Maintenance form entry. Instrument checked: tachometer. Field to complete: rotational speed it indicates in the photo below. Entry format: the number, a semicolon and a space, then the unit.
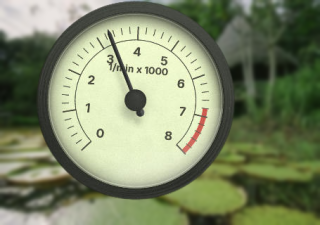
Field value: 3300; rpm
